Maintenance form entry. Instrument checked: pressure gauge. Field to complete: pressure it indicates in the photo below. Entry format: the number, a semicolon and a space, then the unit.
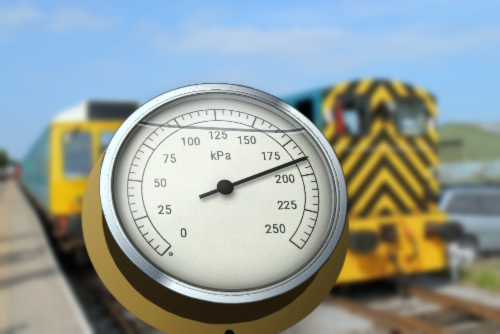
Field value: 190; kPa
